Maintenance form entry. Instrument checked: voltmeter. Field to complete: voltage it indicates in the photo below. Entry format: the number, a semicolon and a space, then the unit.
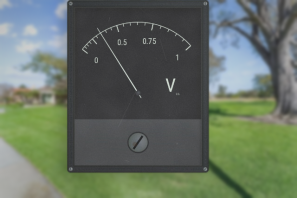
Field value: 0.35; V
